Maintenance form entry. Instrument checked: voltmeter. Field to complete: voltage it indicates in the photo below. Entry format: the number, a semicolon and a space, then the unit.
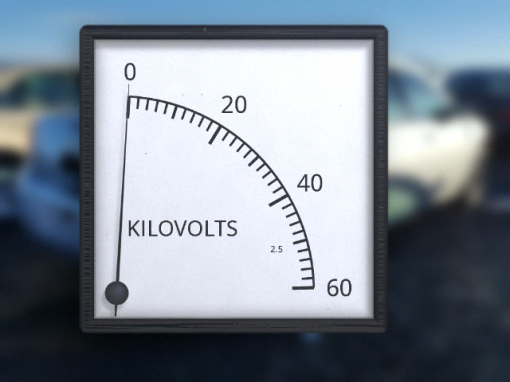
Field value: 0; kV
